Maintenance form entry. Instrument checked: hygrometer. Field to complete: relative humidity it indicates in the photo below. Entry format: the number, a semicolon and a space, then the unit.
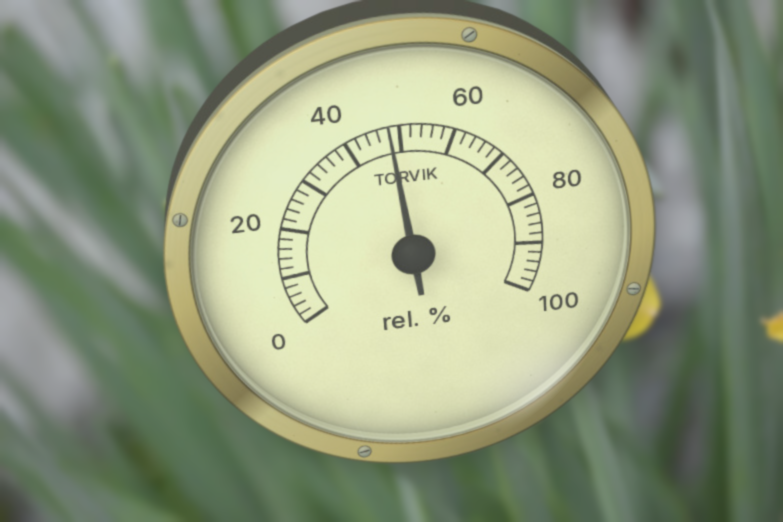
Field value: 48; %
